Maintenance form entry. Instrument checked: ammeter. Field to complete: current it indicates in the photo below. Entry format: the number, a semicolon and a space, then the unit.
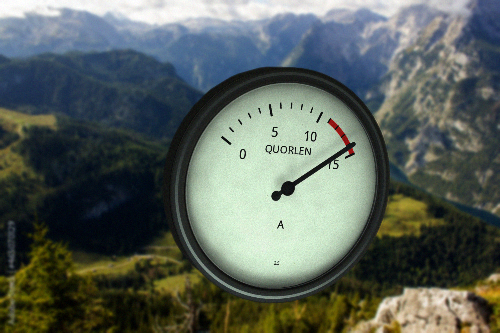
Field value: 14; A
